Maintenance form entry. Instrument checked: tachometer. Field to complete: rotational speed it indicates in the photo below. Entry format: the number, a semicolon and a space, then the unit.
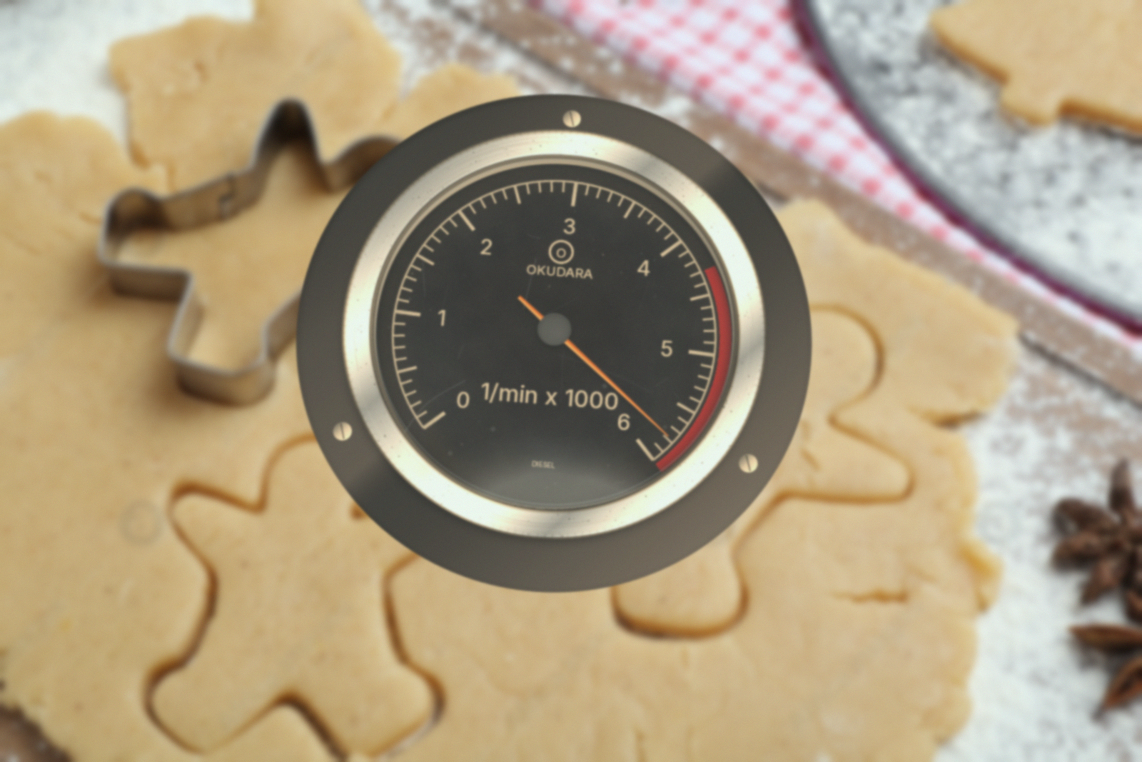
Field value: 5800; rpm
